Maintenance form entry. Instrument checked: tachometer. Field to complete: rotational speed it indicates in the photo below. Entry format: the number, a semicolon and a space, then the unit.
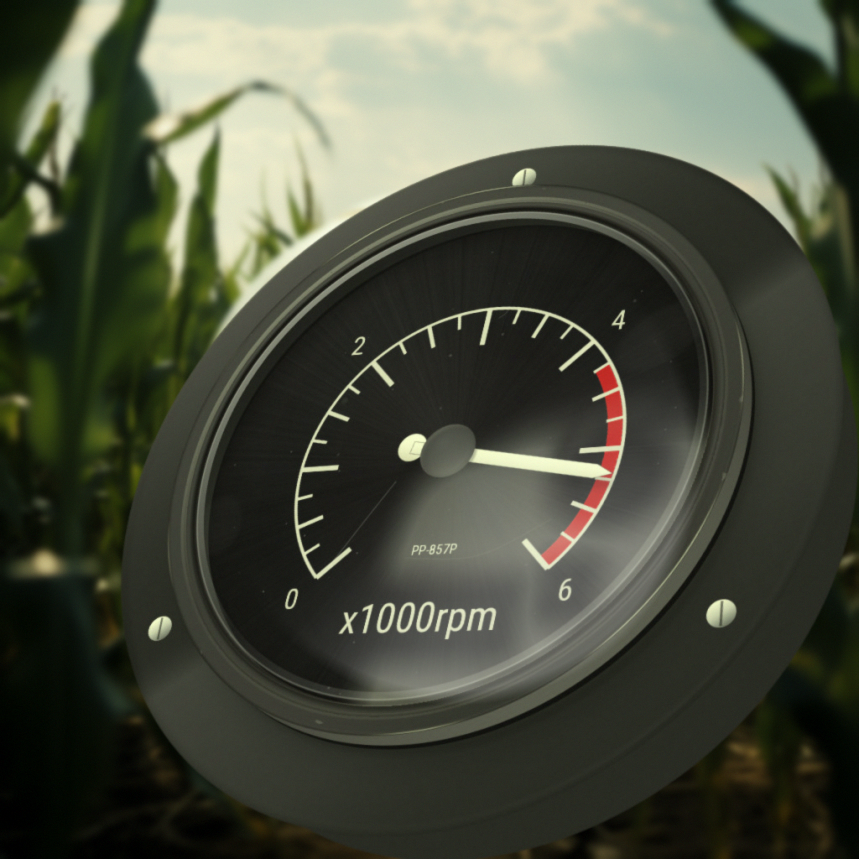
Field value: 5250; rpm
